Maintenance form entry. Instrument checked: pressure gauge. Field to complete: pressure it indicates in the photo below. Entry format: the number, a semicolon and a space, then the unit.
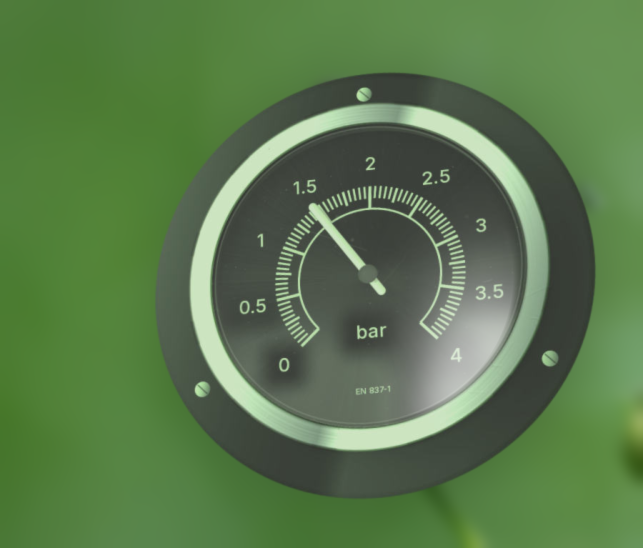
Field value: 1.45; bar
